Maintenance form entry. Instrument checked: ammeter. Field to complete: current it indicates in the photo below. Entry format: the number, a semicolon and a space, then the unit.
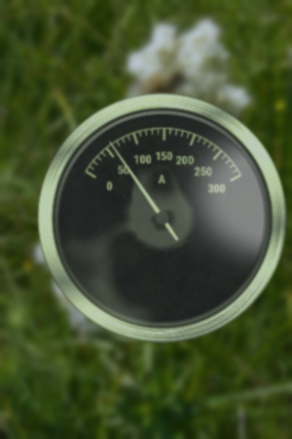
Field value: 60; A
